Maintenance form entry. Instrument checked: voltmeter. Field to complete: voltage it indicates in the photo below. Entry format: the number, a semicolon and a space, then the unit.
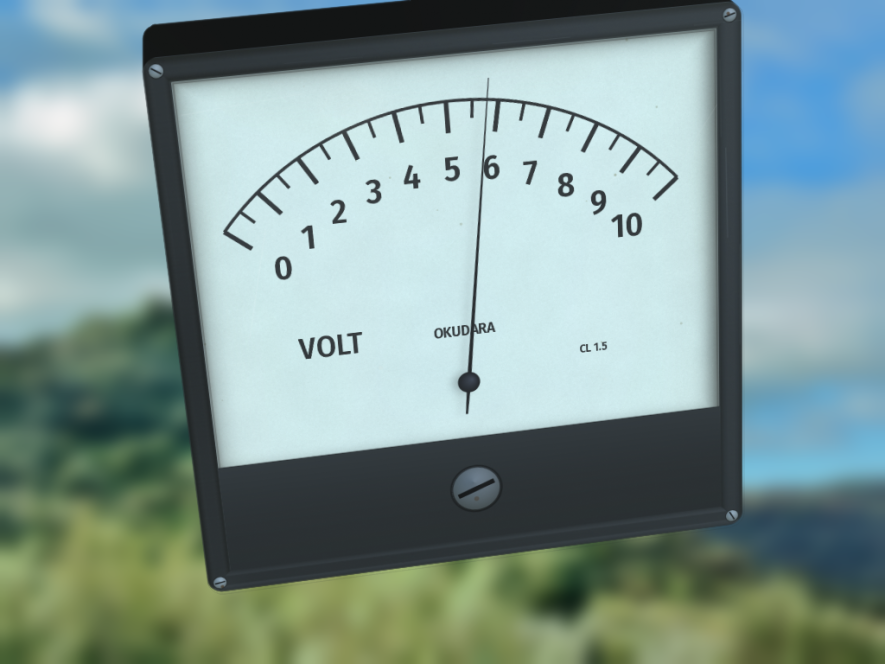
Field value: 5.75; V
